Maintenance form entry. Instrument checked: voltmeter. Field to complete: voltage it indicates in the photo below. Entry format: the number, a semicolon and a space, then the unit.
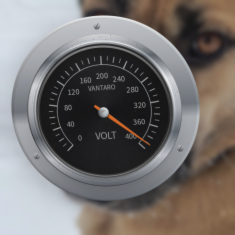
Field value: 390; V
